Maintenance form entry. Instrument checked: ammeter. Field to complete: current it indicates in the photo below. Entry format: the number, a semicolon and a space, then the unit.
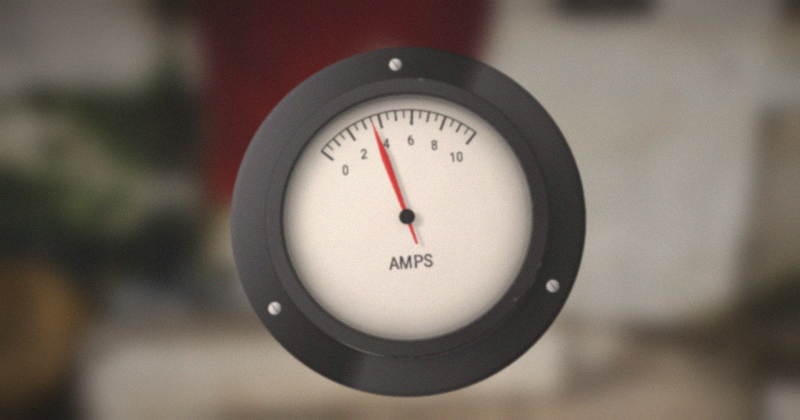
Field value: 3.5; A
